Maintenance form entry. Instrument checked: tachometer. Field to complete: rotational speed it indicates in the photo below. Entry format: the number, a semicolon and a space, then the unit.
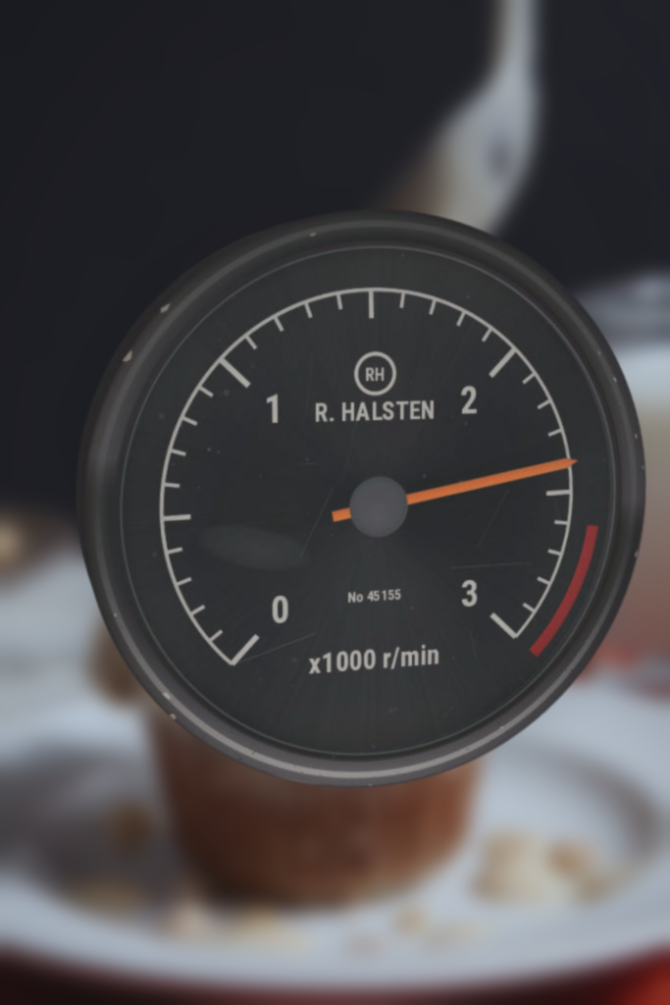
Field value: 2400; rpm
